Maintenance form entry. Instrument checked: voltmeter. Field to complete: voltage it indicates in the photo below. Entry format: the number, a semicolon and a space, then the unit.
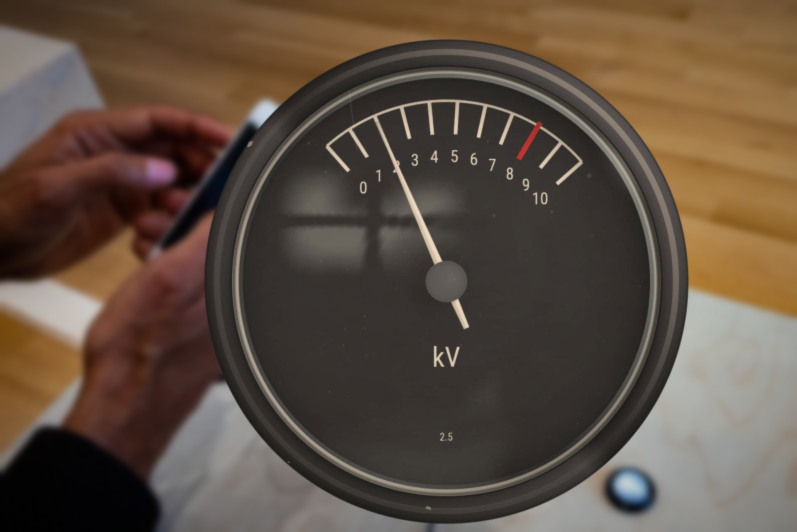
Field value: 2; kV
